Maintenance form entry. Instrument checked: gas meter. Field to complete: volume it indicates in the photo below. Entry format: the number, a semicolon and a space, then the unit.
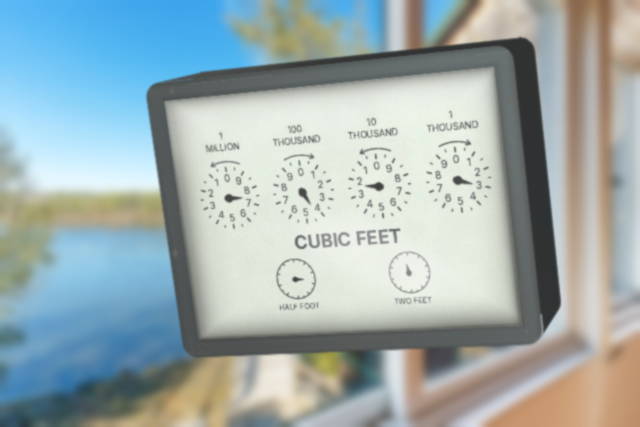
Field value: 742300; ft³
